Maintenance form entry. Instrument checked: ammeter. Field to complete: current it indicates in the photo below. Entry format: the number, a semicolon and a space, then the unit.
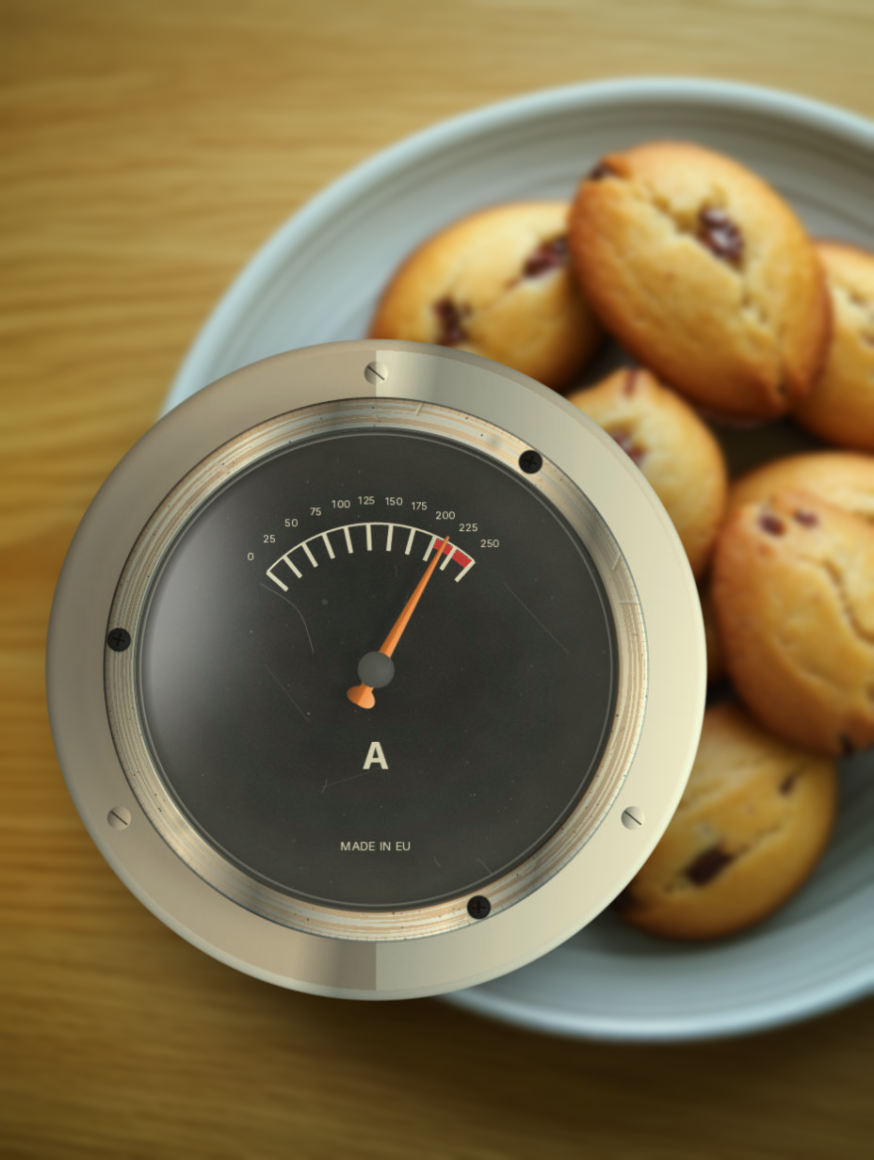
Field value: 212.5; A
